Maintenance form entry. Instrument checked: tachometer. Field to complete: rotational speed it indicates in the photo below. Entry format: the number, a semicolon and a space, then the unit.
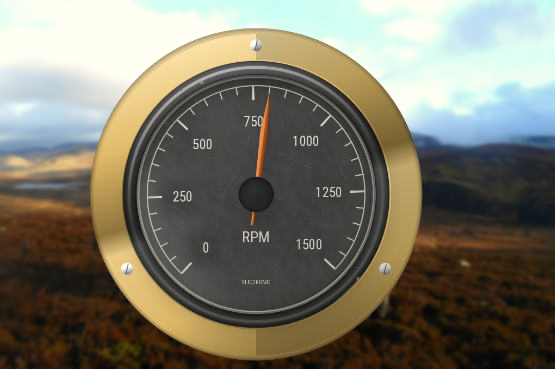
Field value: 800; rpm
